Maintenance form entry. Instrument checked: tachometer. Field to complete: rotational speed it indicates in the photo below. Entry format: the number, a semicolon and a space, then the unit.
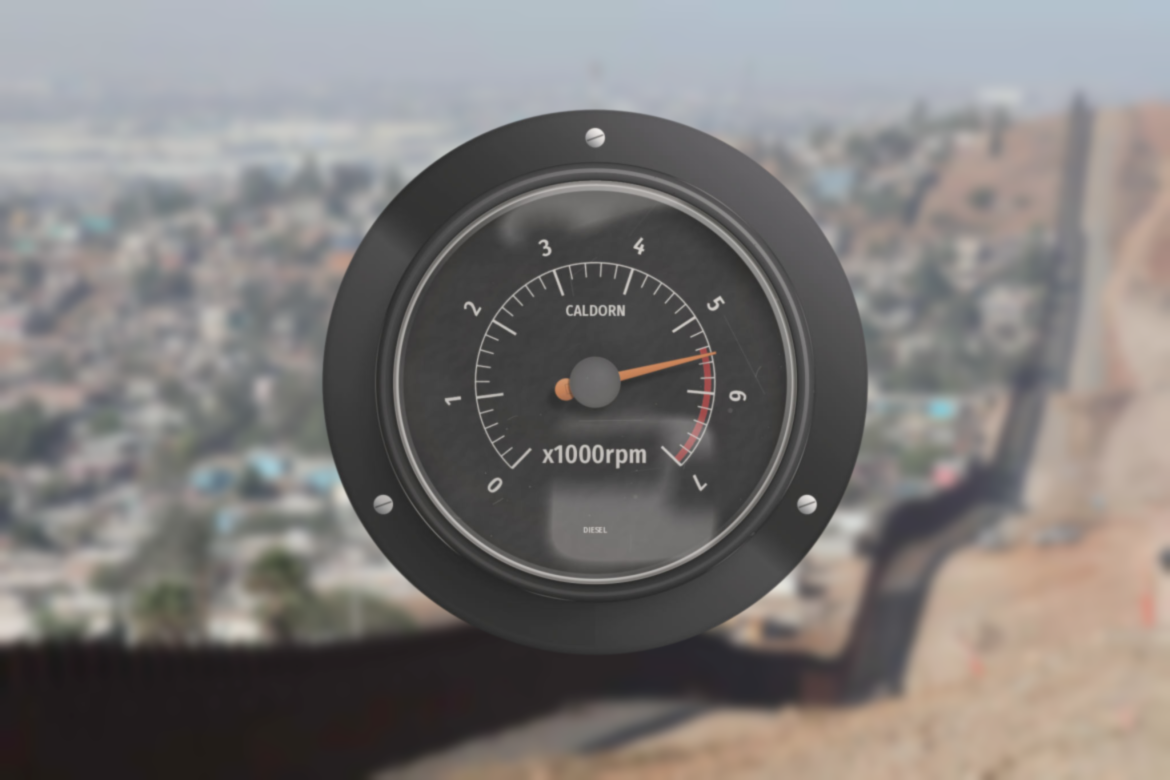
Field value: 5500; rpm
